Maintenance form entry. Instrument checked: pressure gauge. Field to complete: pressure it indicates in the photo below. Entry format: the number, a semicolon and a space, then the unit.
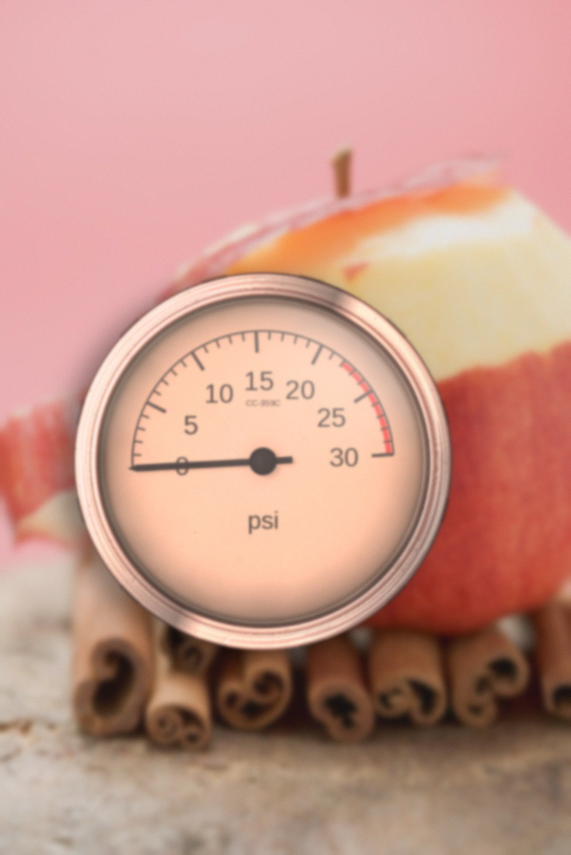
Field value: 0; psi
